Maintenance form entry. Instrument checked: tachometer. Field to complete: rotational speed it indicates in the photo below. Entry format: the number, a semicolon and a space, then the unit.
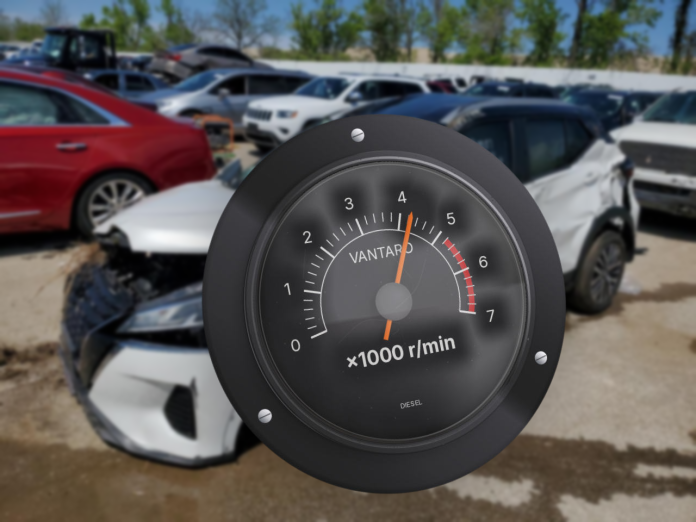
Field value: 4200; rpm
